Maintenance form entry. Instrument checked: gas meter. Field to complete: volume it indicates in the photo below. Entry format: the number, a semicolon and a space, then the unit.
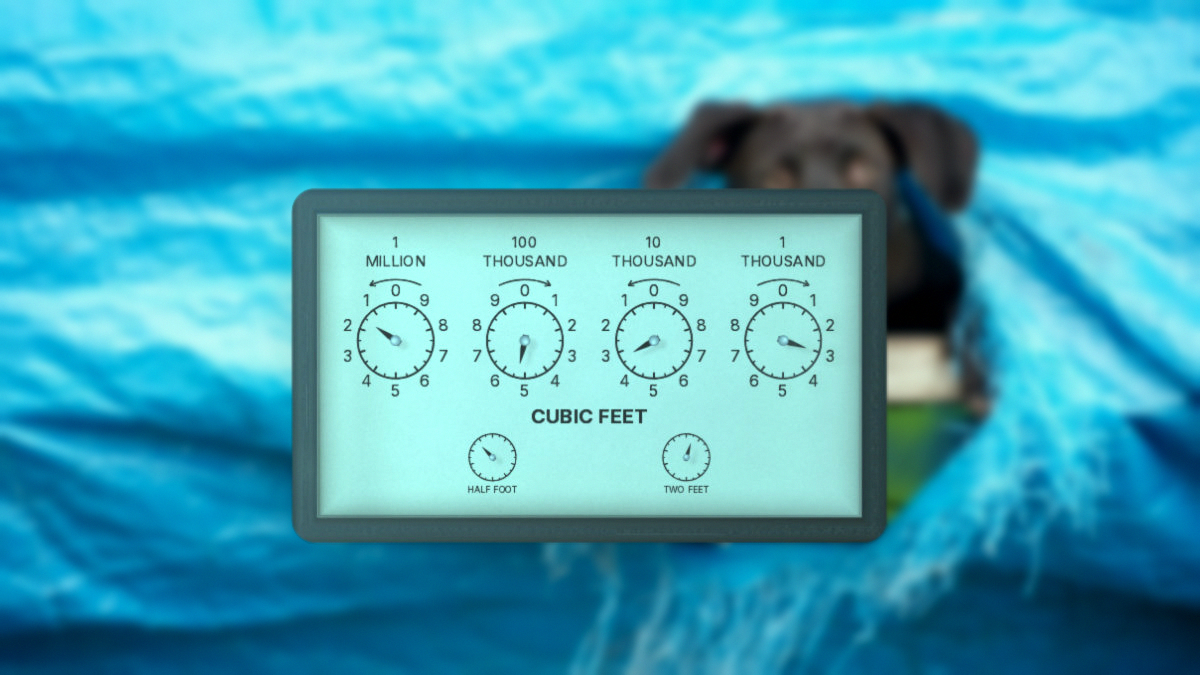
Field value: 153300; ft³
